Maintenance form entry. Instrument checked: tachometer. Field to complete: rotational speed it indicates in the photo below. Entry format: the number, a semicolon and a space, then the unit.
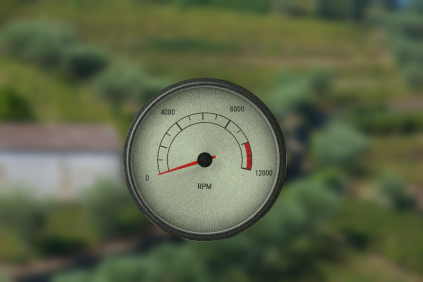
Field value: 0; rpm
